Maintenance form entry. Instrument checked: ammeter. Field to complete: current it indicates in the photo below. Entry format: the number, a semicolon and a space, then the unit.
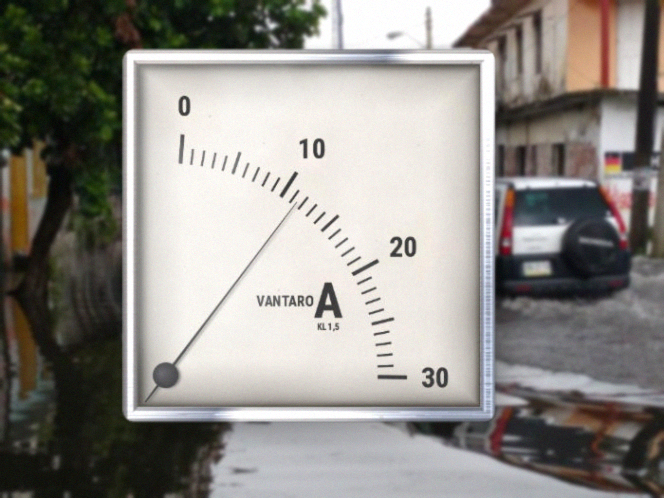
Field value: 11.5; A
